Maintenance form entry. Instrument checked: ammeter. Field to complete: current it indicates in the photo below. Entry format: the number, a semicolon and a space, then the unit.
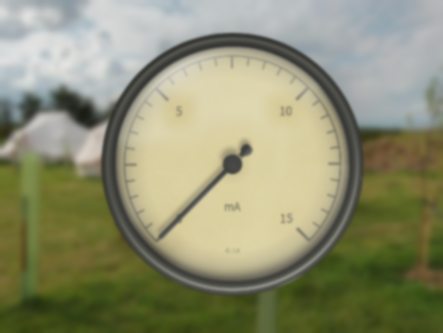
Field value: 0; mA
